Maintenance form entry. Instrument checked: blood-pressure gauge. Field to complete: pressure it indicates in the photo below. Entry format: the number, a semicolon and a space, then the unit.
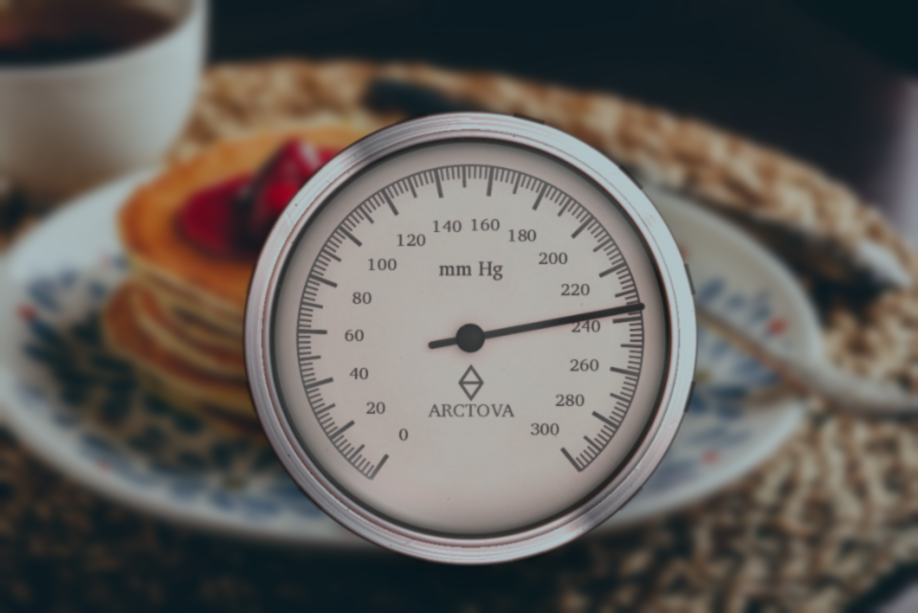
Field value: 236; mmHg
